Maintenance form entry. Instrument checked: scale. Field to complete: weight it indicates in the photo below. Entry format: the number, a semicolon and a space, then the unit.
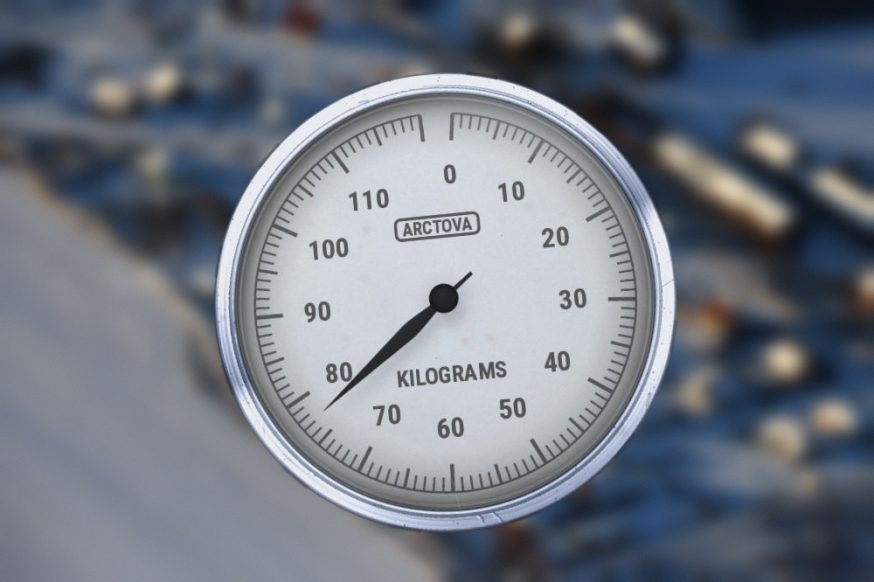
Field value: 77; kg
